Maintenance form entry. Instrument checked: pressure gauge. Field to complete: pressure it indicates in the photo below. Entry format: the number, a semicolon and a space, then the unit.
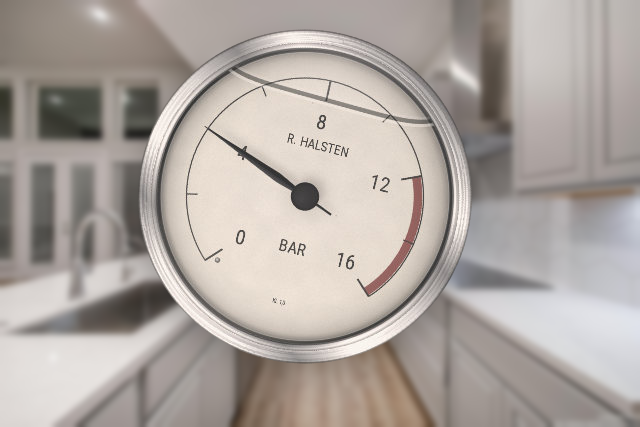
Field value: 4; bar
